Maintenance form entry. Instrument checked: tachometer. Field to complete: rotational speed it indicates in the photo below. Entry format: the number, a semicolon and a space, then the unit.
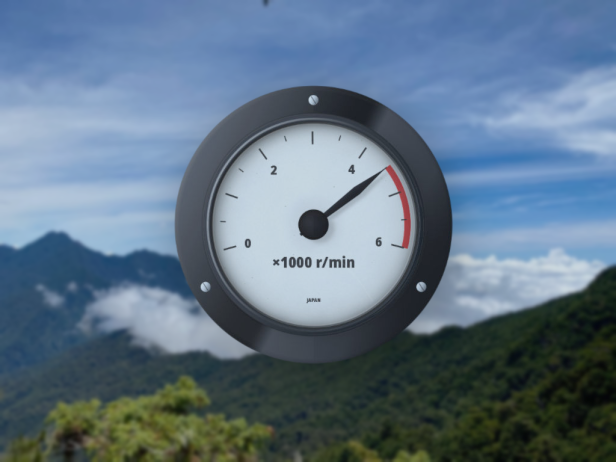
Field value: 4500; rpm
